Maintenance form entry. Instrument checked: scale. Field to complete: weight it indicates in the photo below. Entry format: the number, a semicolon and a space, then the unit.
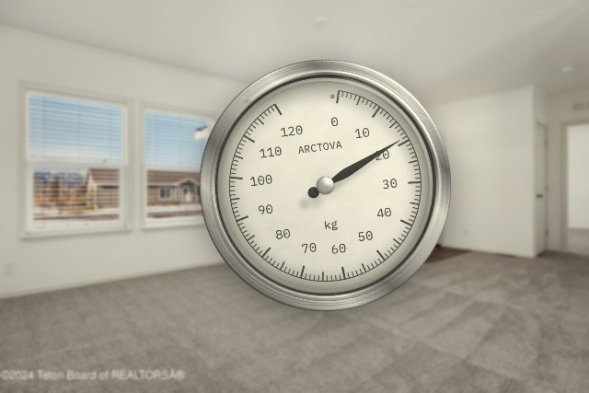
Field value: 19; kg
